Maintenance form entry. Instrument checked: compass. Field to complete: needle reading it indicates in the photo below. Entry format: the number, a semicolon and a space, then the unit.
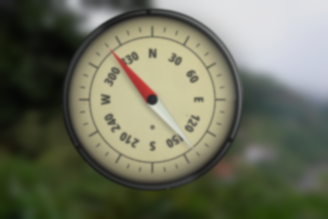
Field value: 320; °
